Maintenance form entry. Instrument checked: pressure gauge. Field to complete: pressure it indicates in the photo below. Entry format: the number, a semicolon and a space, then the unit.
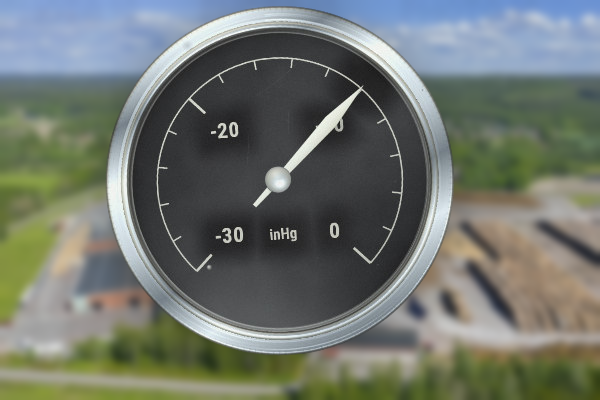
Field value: -10; inHg
